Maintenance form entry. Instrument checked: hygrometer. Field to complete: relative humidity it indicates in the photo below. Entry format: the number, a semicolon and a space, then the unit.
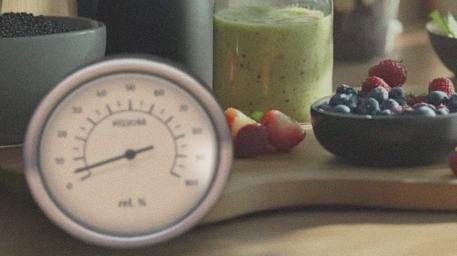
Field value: 5; %
